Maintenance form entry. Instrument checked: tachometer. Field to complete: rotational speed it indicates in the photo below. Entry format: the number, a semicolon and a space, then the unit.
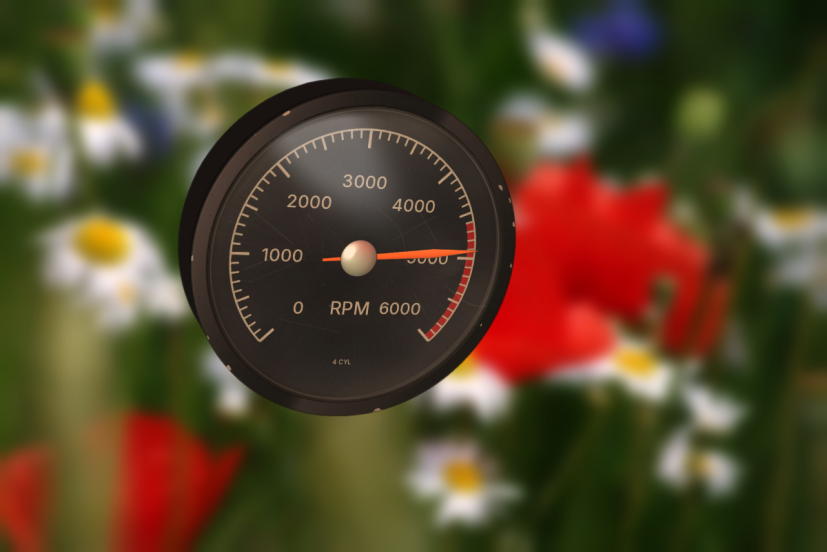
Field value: 4900; rpm
